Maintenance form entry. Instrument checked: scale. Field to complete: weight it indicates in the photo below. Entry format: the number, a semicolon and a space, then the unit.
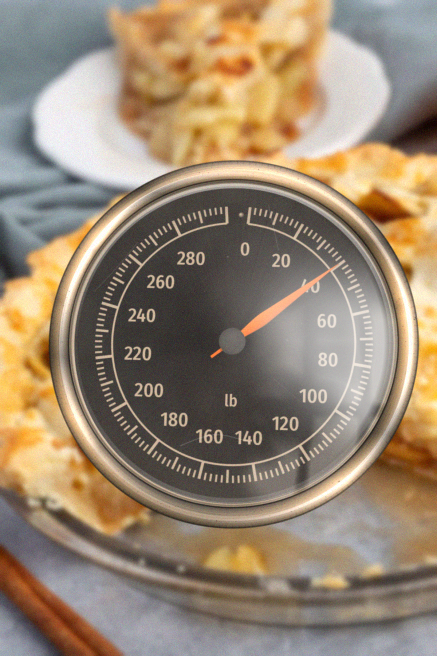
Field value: 40; lb
